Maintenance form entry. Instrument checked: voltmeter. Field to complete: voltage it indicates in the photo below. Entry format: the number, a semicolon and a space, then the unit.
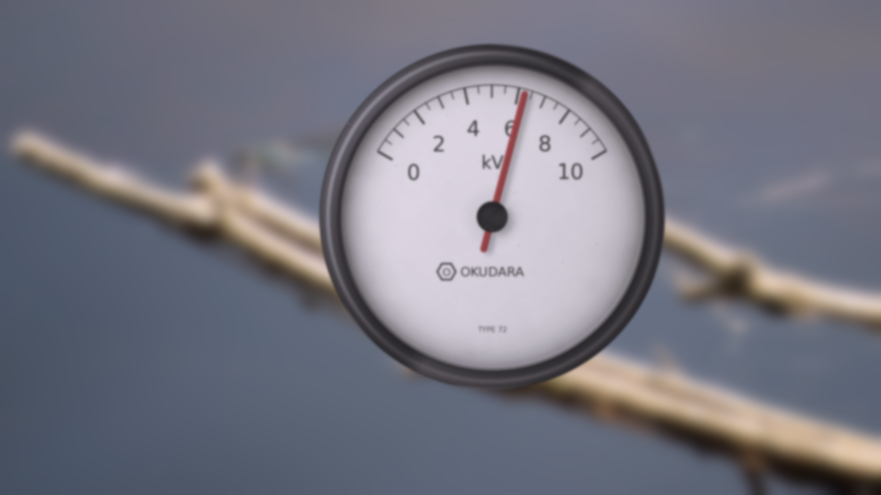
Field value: 6.25; kV
